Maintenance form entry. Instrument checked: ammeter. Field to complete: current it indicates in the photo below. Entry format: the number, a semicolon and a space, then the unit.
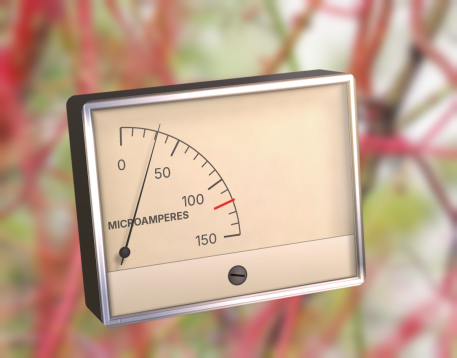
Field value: 30; µA
